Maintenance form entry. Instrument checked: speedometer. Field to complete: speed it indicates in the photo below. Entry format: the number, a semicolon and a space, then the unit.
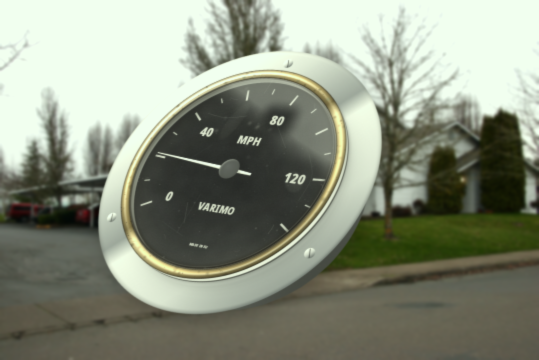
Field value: 20; mph
